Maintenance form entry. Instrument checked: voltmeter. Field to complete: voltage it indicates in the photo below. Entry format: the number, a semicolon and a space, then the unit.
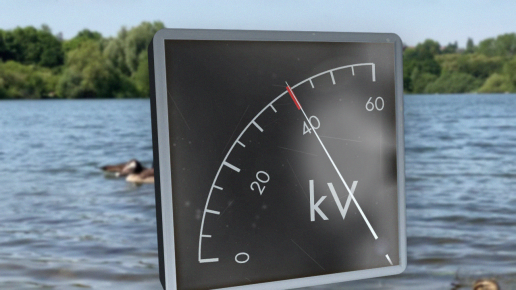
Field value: 40; kV
